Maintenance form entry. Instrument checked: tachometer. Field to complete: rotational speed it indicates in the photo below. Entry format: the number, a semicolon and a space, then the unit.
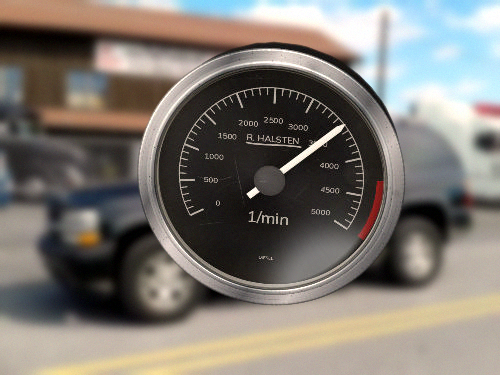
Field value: 3500; rpm
